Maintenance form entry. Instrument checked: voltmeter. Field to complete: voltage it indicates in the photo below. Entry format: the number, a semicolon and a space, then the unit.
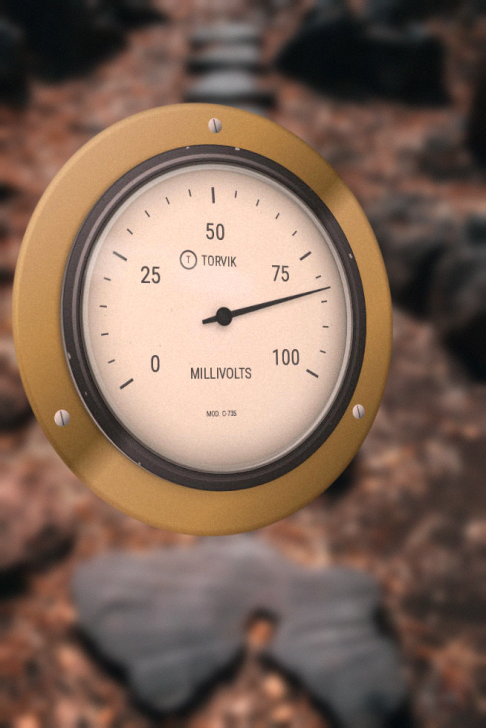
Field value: 82.5; mV
